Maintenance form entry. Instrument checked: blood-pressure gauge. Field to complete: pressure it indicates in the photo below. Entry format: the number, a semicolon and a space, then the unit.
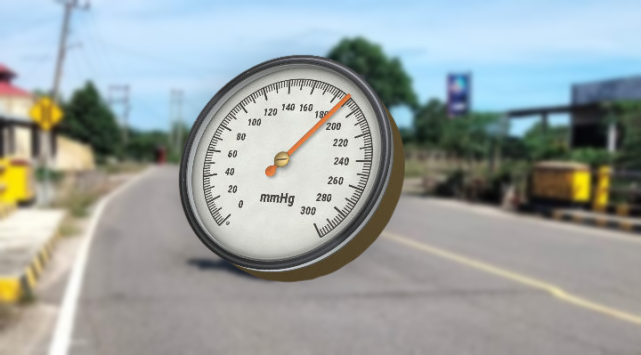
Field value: 190; mmHg
